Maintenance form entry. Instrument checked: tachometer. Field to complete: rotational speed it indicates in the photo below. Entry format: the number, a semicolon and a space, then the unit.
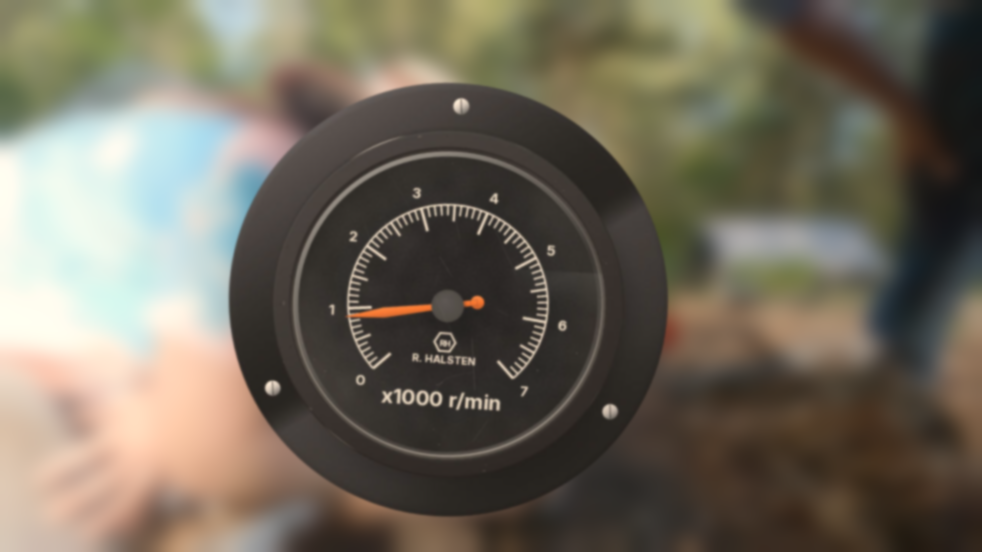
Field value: 900; rpm
